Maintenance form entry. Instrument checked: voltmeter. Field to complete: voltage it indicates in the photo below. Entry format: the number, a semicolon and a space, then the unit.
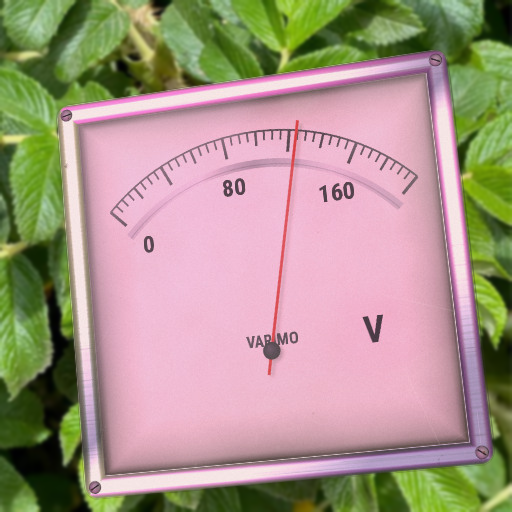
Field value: 125; V
